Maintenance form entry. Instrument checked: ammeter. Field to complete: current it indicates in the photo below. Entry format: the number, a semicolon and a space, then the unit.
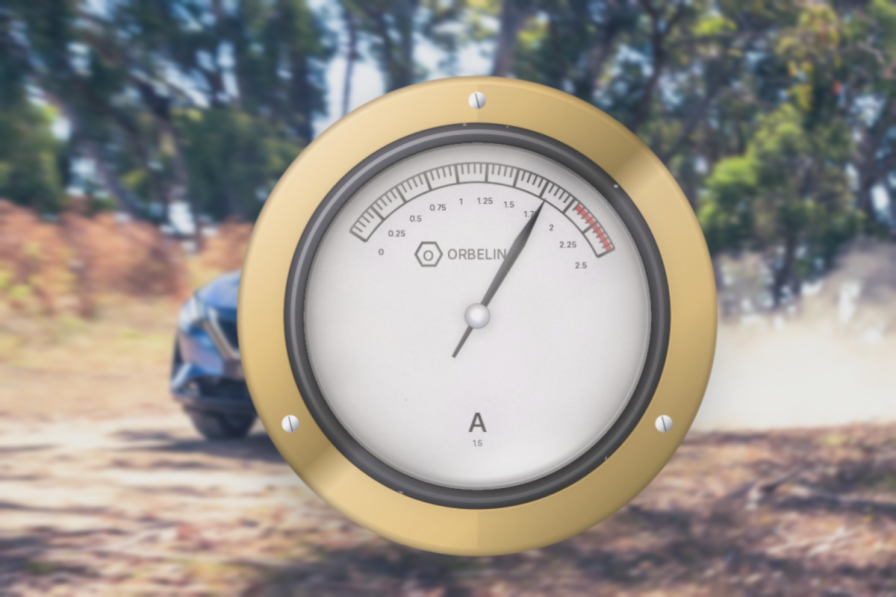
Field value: 1.8; A
